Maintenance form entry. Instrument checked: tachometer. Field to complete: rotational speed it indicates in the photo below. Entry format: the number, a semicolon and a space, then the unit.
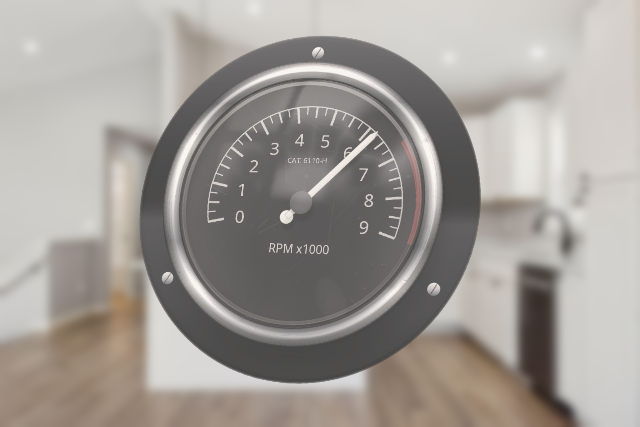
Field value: 6250; rpm
